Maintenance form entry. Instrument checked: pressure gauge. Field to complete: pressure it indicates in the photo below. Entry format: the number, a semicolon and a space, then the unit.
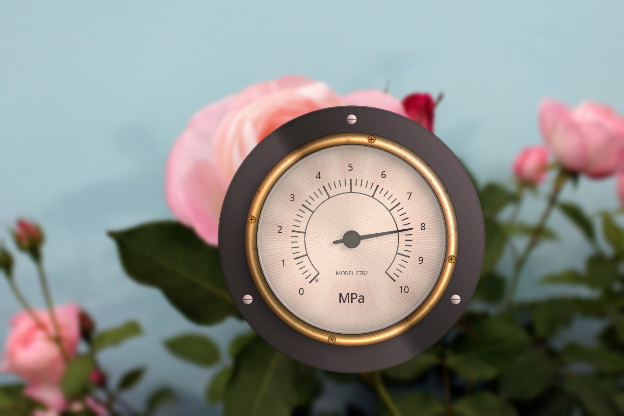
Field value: 8; MPa
